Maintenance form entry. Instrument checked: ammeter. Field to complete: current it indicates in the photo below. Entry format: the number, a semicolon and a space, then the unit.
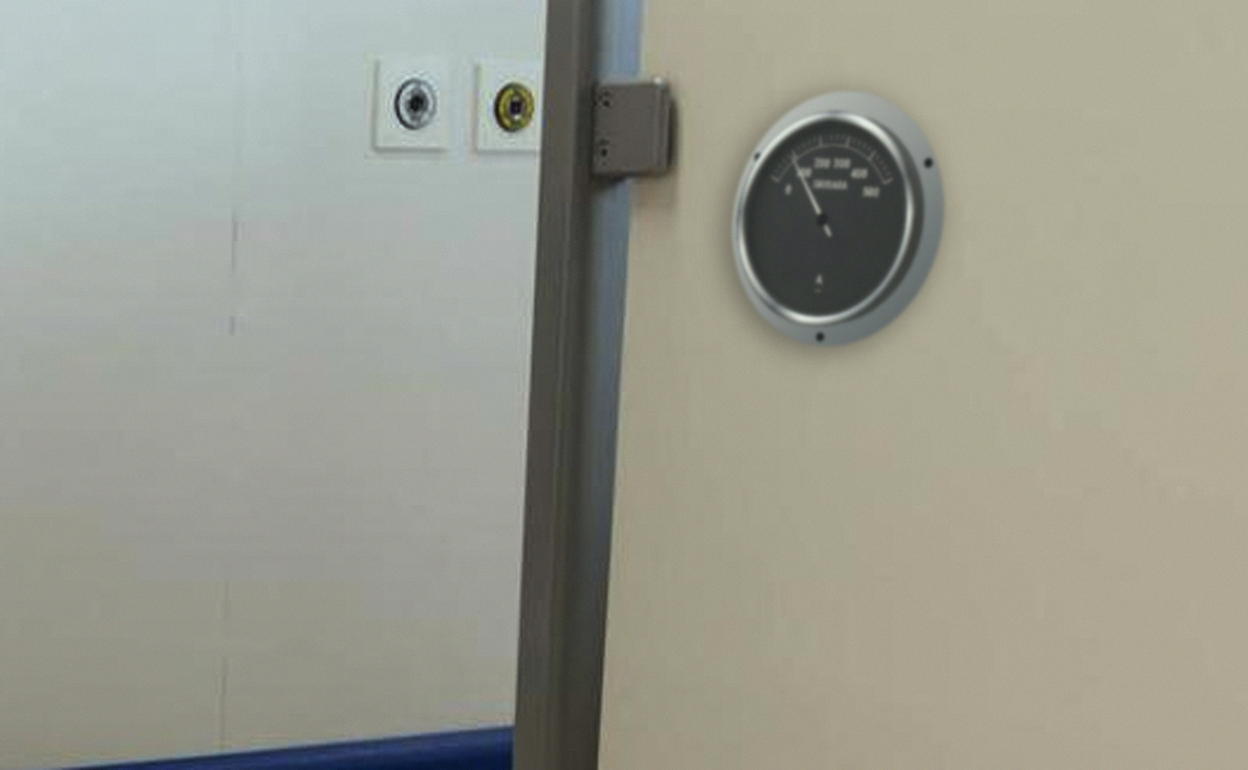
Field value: 100; A
